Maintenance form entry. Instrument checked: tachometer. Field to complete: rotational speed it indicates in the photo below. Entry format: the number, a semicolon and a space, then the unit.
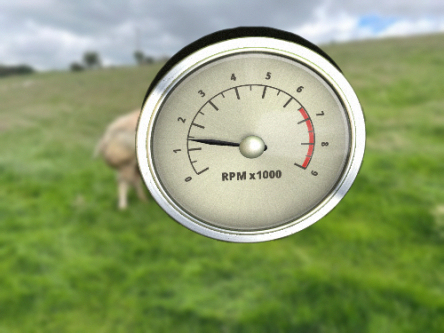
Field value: 1500; rpm
